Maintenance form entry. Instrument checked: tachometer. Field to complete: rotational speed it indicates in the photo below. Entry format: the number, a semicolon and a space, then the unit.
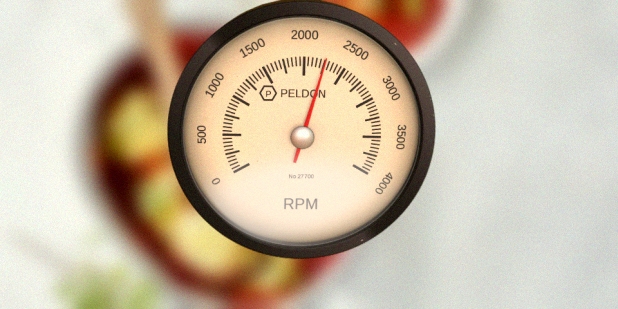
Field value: 2250; rpm
